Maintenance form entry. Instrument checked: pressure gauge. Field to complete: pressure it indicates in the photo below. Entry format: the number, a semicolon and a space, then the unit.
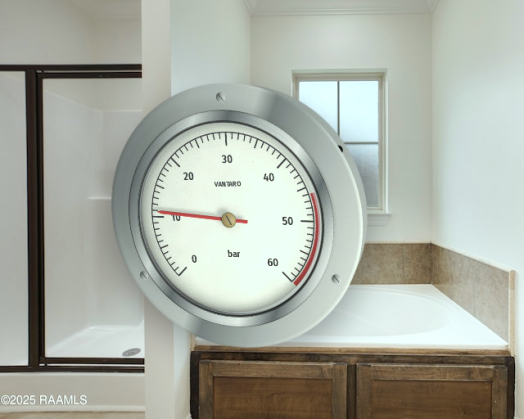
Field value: 11; bar
